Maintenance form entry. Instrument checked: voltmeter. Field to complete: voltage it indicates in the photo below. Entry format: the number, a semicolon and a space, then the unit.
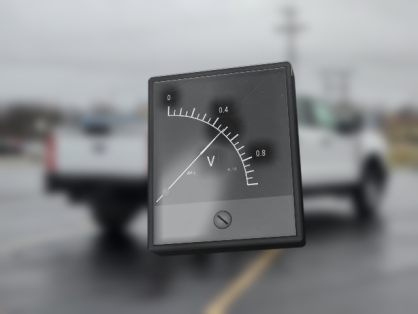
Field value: 0.5; V
